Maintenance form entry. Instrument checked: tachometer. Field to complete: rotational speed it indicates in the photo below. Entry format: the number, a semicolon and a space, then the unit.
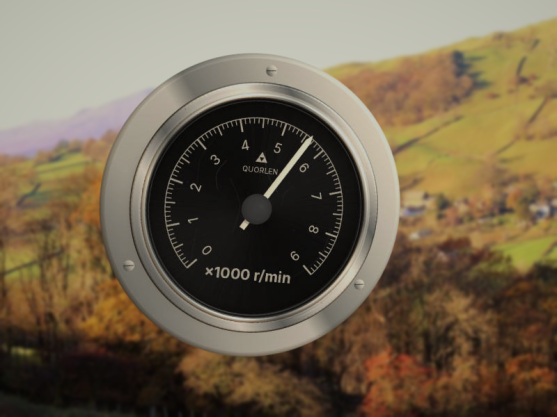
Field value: 5600; rpm
